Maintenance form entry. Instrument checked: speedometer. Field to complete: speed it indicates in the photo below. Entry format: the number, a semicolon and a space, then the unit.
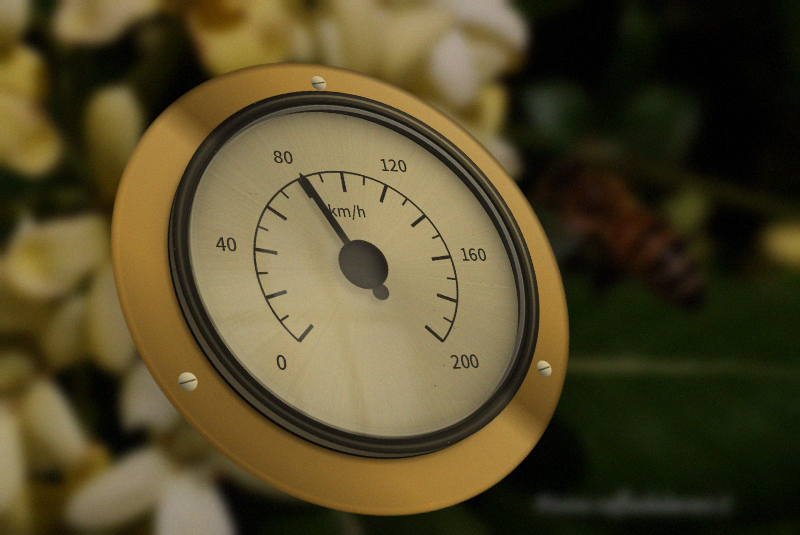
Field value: 80; km/h
